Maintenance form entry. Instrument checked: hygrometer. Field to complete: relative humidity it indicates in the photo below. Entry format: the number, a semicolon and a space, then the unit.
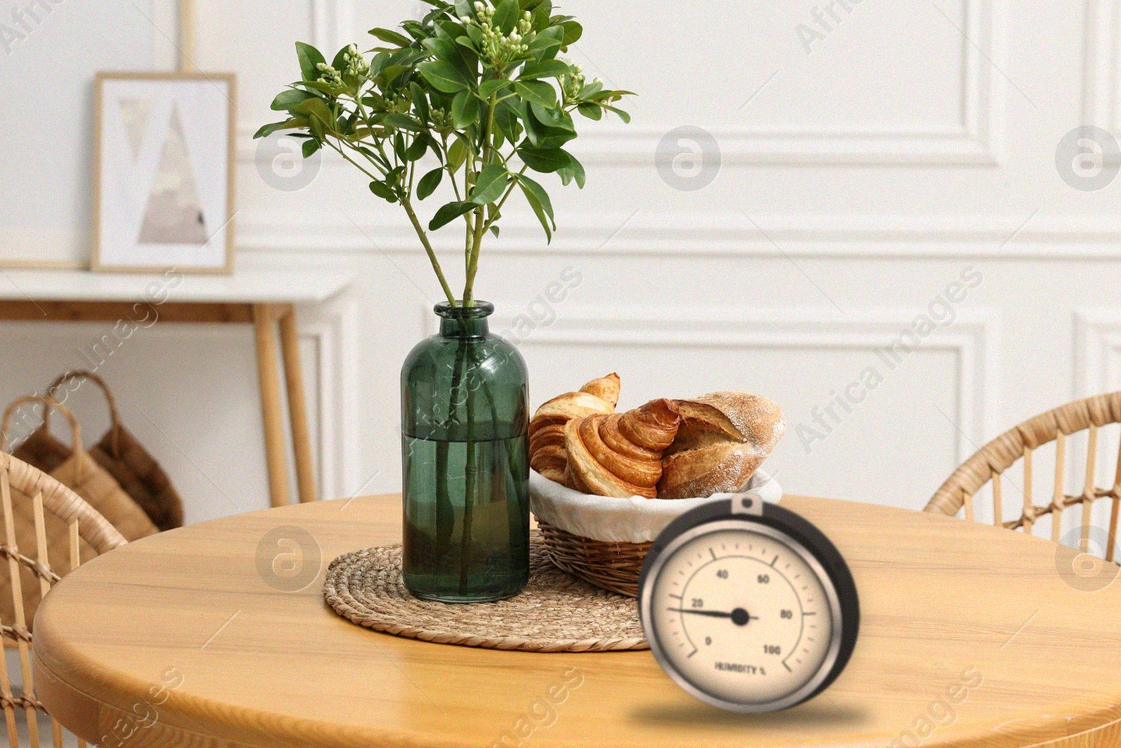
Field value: 16; %
